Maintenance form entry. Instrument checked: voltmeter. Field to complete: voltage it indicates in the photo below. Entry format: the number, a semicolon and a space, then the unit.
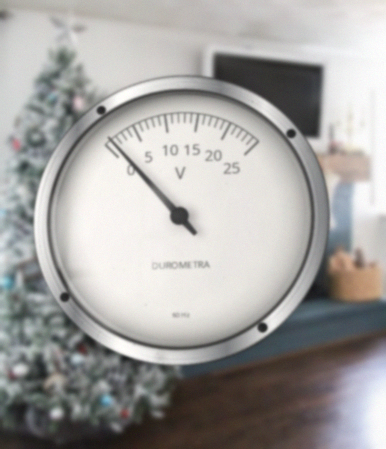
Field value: 1; V
